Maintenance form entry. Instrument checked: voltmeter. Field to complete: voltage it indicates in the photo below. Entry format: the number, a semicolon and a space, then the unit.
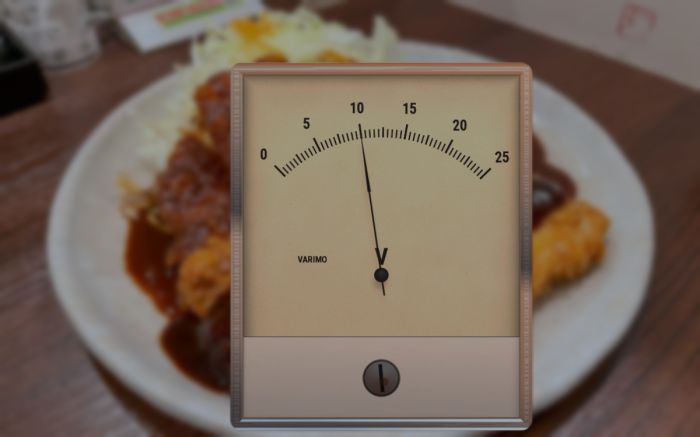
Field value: 10; V
